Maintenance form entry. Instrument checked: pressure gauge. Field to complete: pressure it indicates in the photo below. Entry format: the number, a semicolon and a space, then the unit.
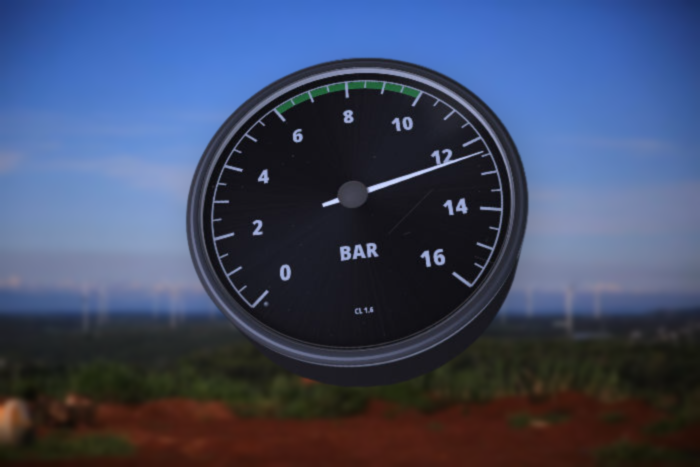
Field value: 12.5; bar
